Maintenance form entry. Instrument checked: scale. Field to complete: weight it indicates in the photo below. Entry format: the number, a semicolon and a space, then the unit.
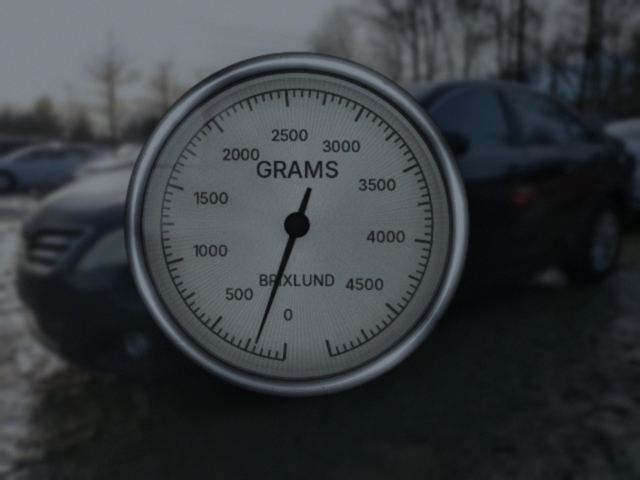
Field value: 200; g
